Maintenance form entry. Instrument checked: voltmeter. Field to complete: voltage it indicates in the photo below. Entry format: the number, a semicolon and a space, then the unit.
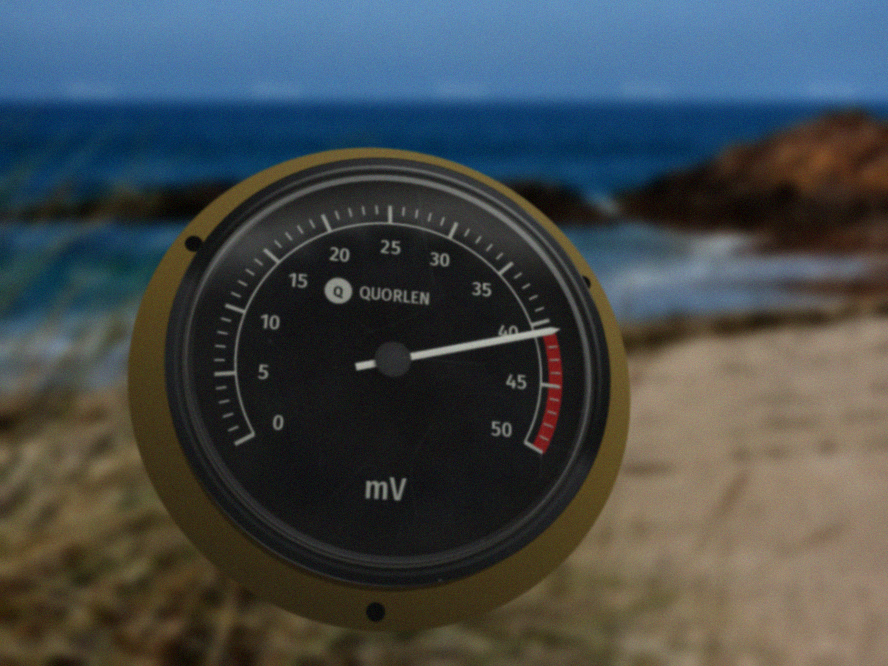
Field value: 41; mV
